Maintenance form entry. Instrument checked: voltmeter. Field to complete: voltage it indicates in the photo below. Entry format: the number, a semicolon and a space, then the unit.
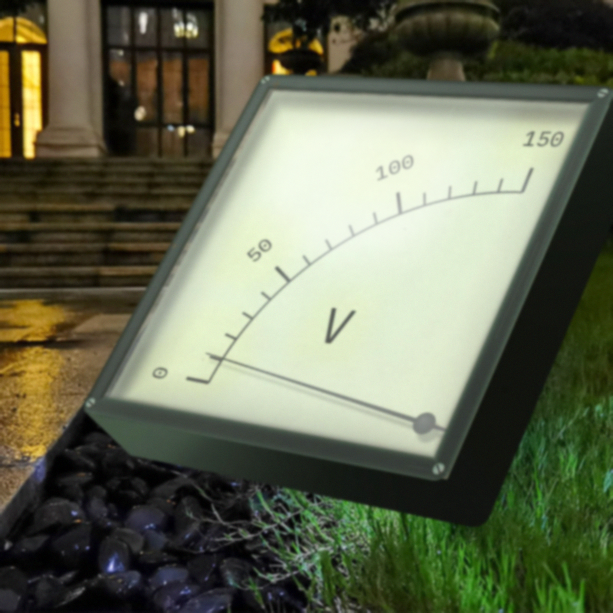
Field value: 10; V
